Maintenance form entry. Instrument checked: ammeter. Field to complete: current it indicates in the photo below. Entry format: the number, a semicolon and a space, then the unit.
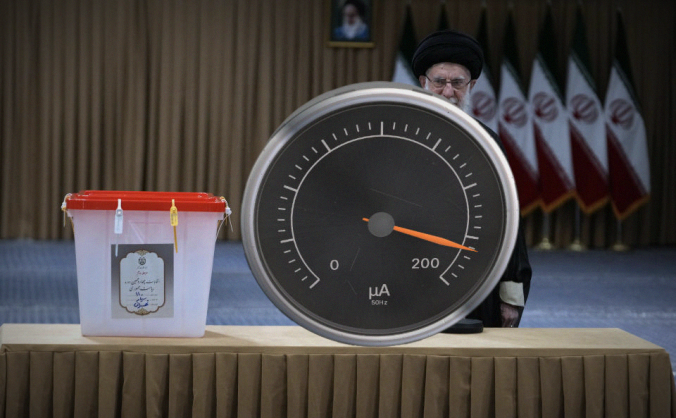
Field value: 180; µA
